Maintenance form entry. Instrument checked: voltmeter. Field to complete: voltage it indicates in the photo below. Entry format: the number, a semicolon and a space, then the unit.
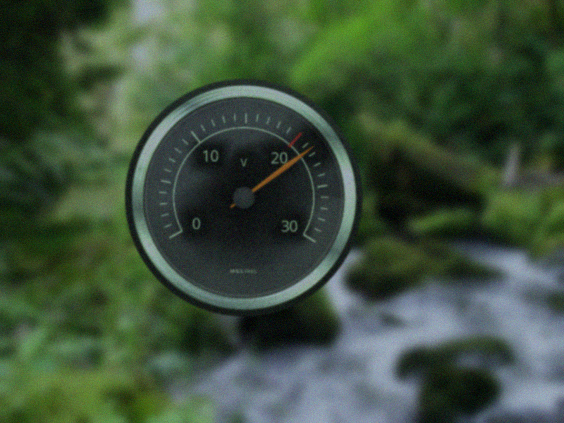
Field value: 21.5; V
